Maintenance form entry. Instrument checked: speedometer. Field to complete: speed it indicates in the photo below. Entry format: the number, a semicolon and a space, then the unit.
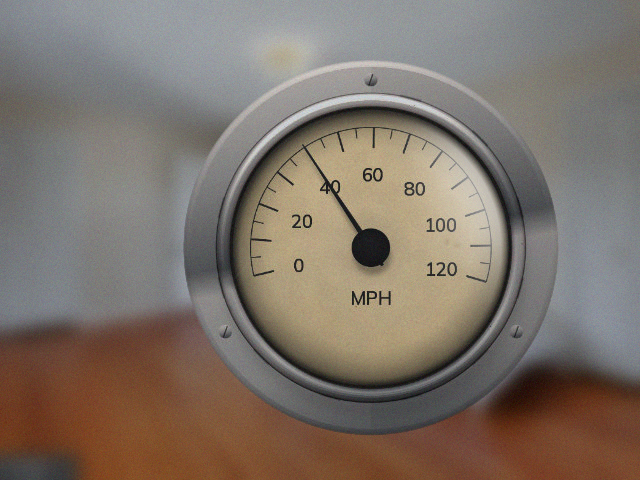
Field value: 40; mph
